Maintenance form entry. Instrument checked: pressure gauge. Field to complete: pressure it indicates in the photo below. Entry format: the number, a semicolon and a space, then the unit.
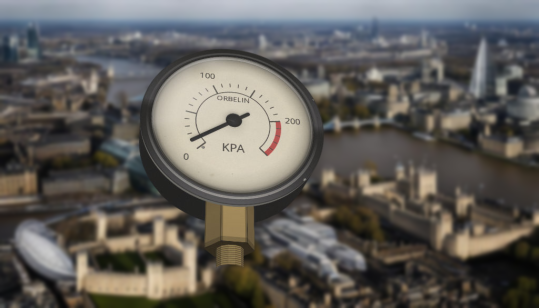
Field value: 10; kPa
